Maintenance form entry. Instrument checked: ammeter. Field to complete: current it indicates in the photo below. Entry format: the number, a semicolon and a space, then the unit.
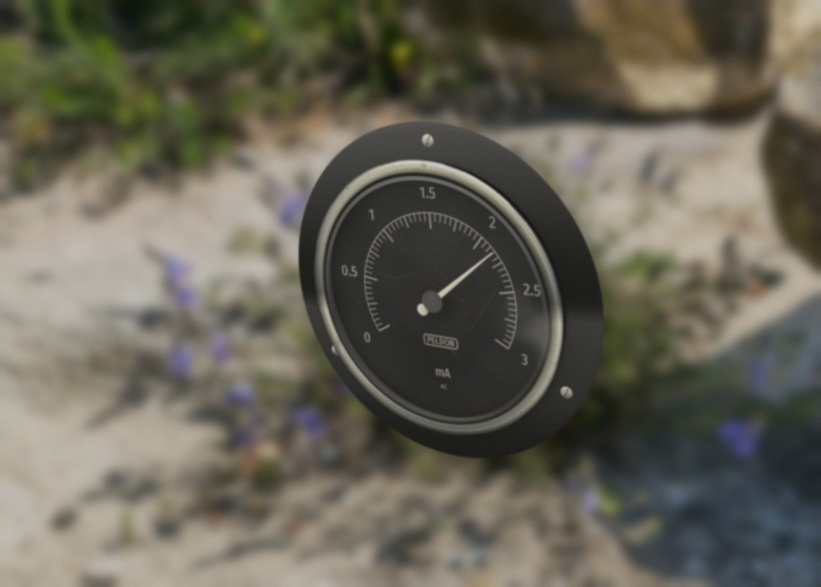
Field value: 2.15; mA
